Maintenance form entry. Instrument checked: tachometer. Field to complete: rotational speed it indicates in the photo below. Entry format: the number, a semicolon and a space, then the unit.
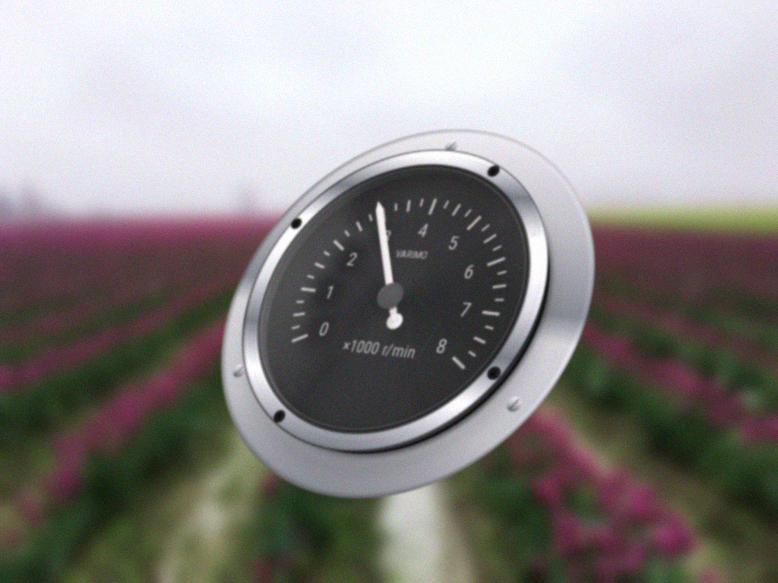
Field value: 3000; rpm
